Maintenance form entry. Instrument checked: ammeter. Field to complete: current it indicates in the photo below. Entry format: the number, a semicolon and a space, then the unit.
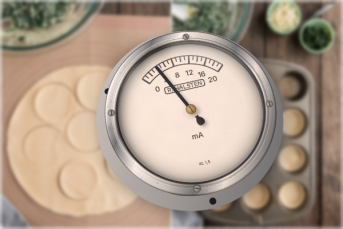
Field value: 4; mA
